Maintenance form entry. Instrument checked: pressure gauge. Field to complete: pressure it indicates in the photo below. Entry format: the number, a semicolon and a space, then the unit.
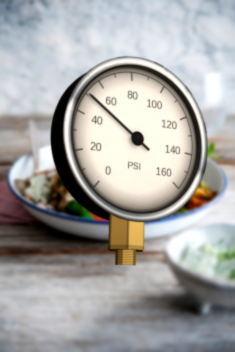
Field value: 50; psi
